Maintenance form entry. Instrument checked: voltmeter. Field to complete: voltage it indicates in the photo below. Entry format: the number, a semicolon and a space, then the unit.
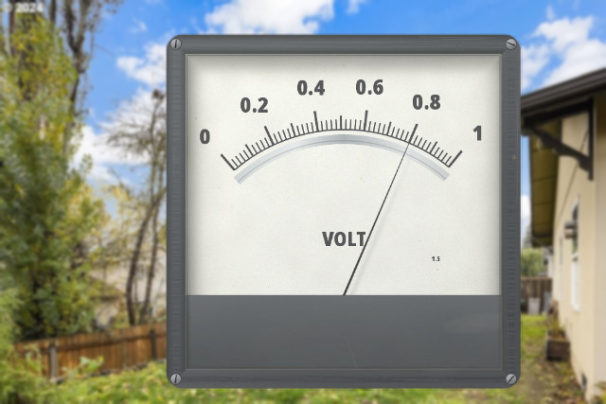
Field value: 0.8; V
